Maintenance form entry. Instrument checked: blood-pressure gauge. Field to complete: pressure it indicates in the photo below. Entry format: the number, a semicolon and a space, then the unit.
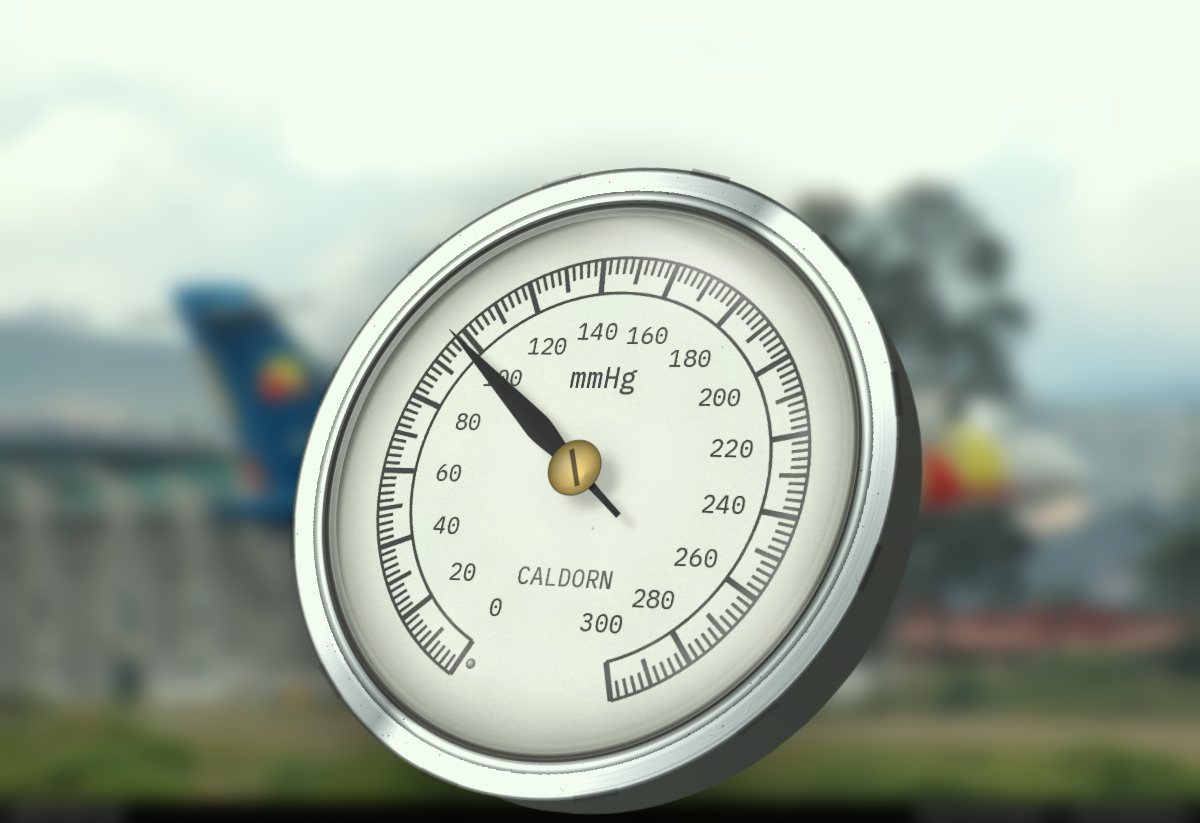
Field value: 98; mmHg
